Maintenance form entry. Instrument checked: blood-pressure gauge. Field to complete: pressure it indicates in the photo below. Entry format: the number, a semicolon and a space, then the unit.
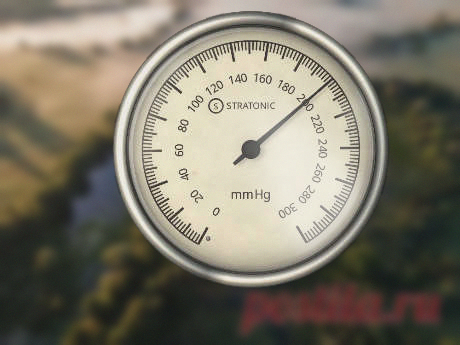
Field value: 200; mmHg
